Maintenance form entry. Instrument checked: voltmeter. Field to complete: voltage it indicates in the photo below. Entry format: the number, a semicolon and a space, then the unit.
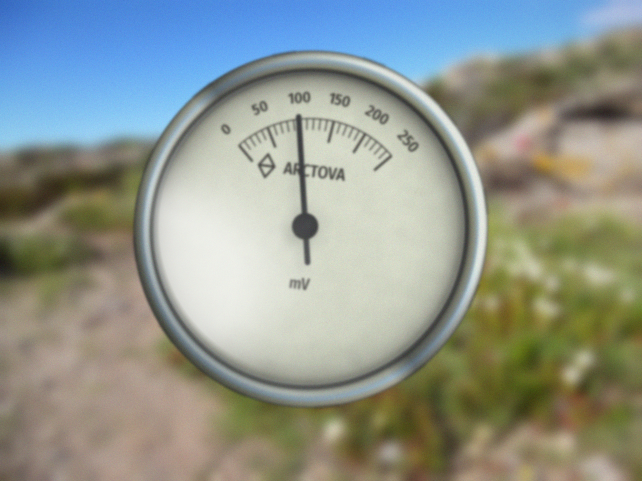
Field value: 100; mV
